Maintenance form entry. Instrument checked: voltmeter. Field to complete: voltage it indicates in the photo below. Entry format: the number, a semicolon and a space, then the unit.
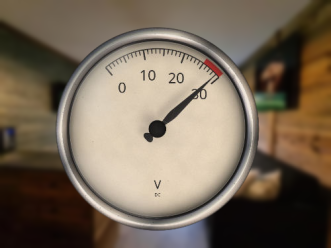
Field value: 29; V
